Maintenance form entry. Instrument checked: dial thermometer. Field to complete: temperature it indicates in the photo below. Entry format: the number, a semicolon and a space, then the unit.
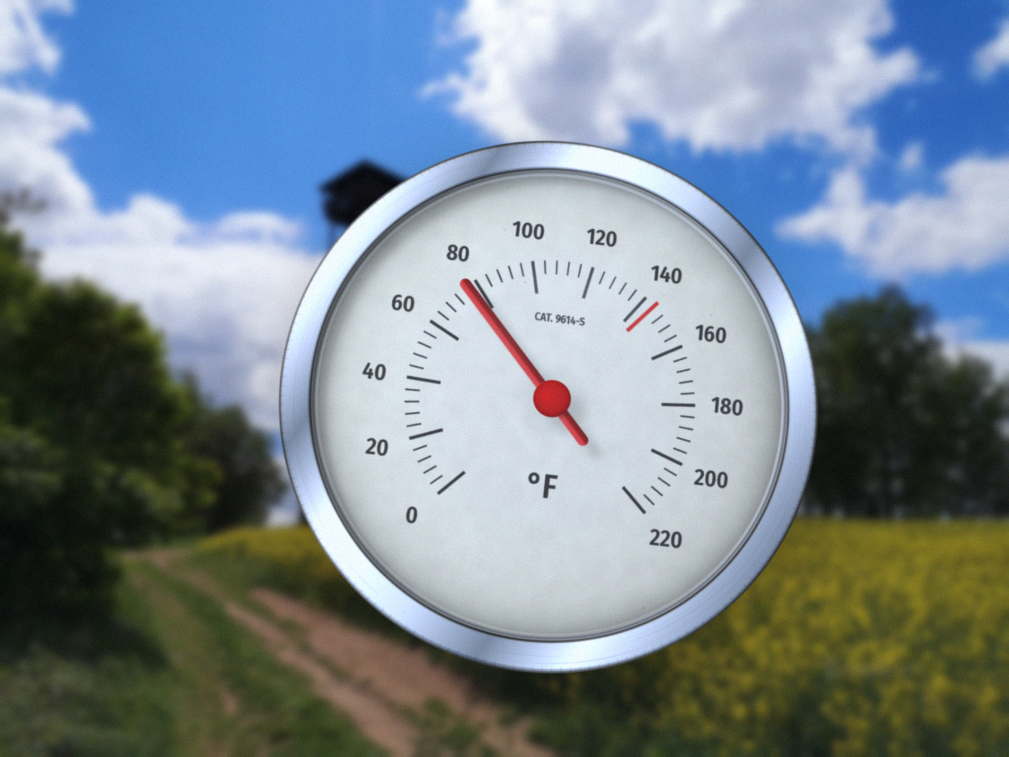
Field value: 76; °F
